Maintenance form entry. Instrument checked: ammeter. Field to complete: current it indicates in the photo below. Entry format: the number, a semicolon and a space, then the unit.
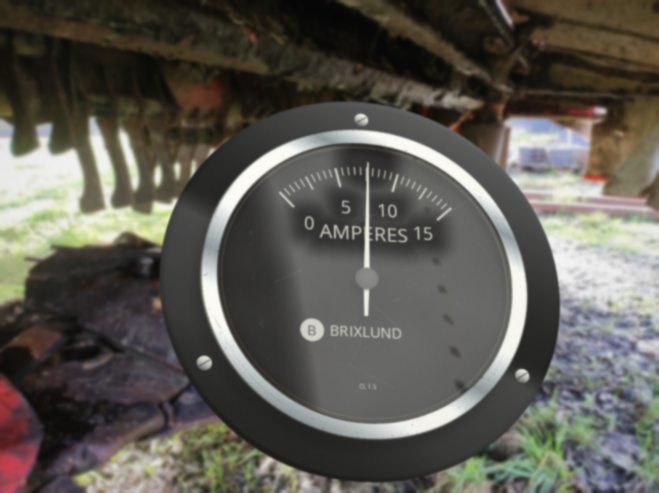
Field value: 7.5; A
